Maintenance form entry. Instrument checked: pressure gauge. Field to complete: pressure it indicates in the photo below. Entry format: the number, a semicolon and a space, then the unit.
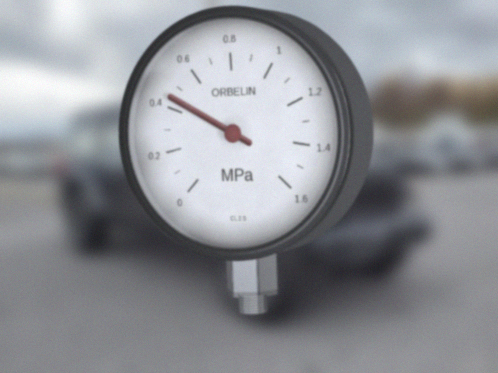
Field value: 0.45; MPa
